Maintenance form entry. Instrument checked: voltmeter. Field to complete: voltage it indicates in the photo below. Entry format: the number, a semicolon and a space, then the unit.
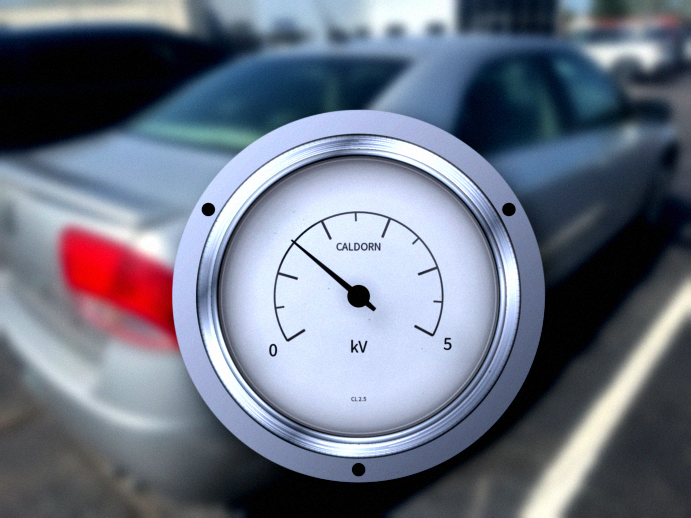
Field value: 1.5; kV
